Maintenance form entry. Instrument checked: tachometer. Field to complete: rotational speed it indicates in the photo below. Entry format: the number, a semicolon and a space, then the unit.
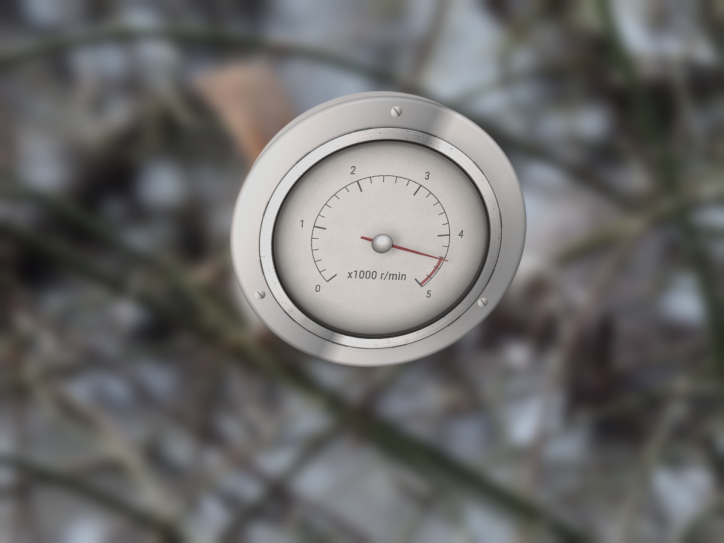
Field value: 4400; rpm
